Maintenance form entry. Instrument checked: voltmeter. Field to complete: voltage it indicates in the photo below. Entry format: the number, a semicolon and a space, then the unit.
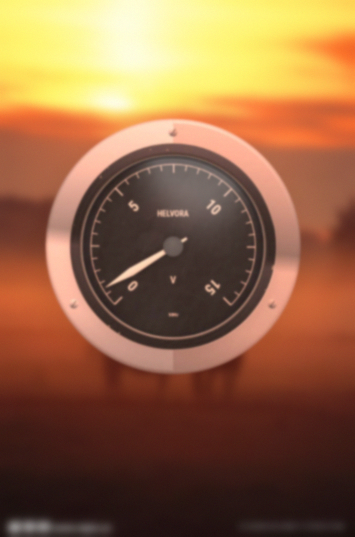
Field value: 0.75; V
